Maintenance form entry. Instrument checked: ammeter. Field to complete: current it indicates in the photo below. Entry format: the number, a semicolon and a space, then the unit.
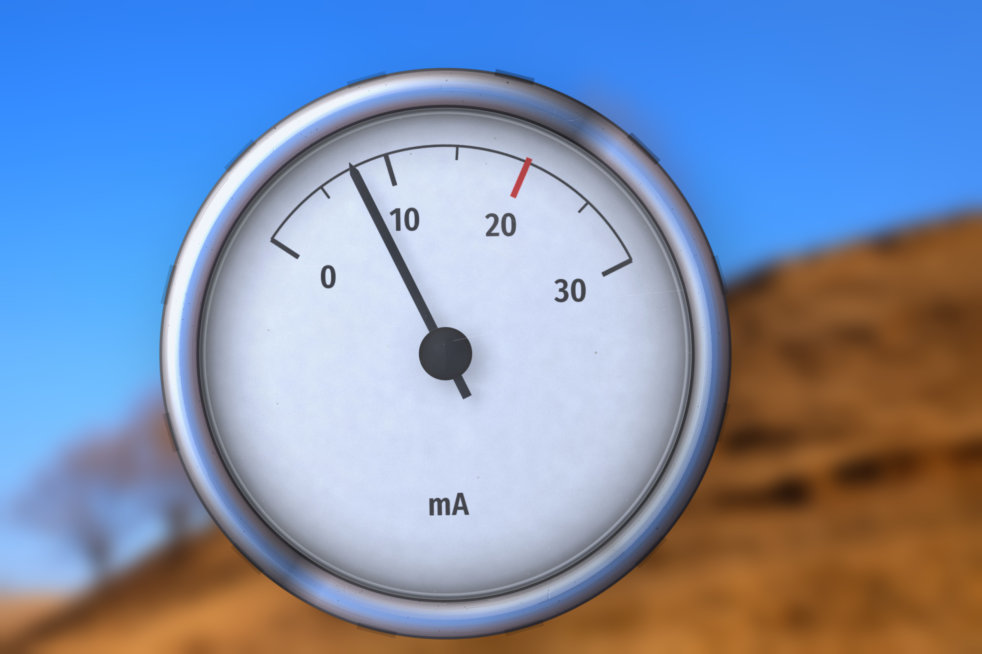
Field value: 7.5; mA
